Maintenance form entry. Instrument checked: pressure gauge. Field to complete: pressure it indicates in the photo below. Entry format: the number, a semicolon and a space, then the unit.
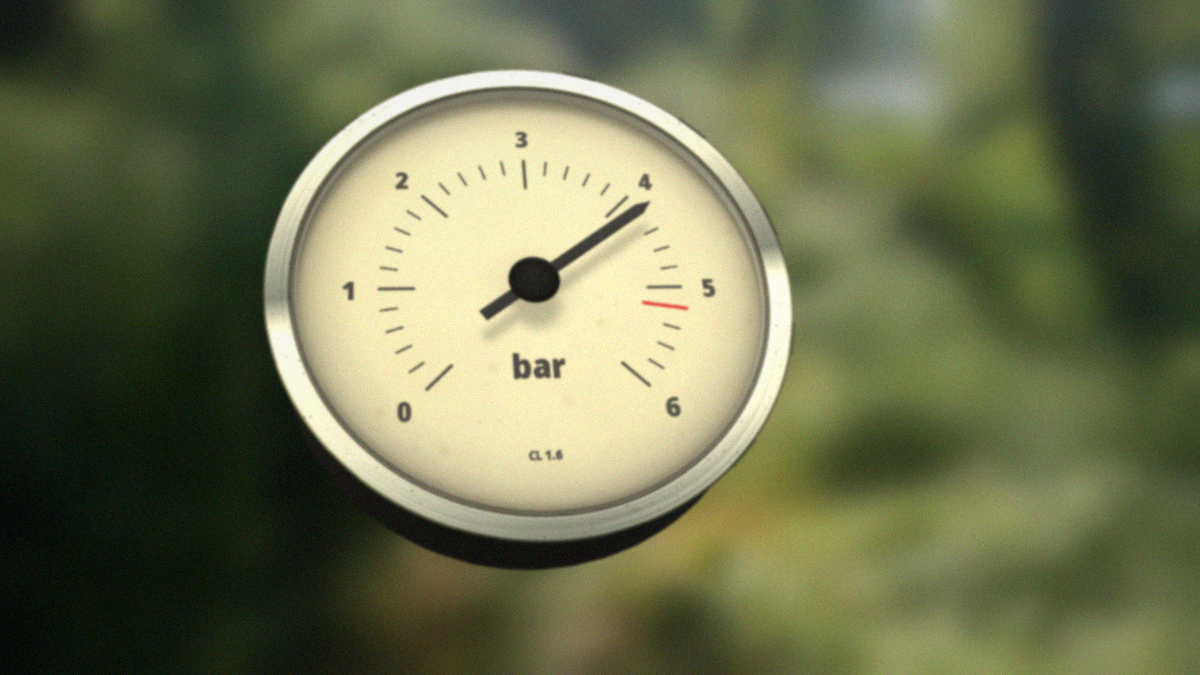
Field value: 4.2; bar
